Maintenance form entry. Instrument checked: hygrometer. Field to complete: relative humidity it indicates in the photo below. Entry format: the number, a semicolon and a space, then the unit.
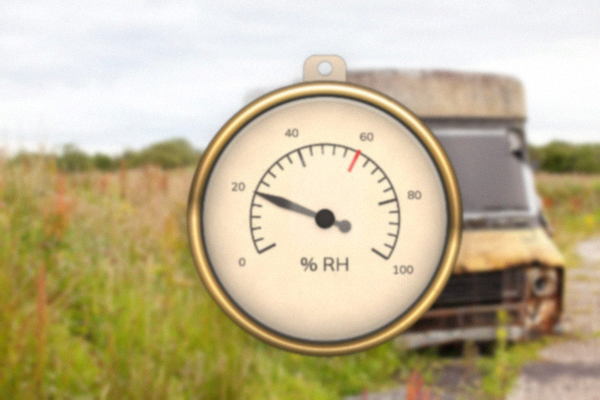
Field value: 20; %
